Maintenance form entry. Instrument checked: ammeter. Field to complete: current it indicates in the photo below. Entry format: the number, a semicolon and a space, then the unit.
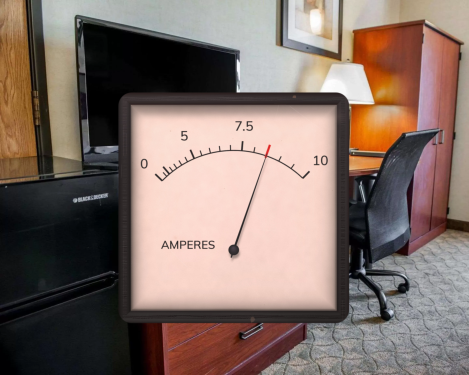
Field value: 8.5; A
